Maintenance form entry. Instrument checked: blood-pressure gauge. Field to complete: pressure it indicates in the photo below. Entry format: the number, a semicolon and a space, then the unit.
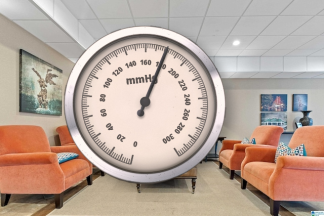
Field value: 180; mmHg
